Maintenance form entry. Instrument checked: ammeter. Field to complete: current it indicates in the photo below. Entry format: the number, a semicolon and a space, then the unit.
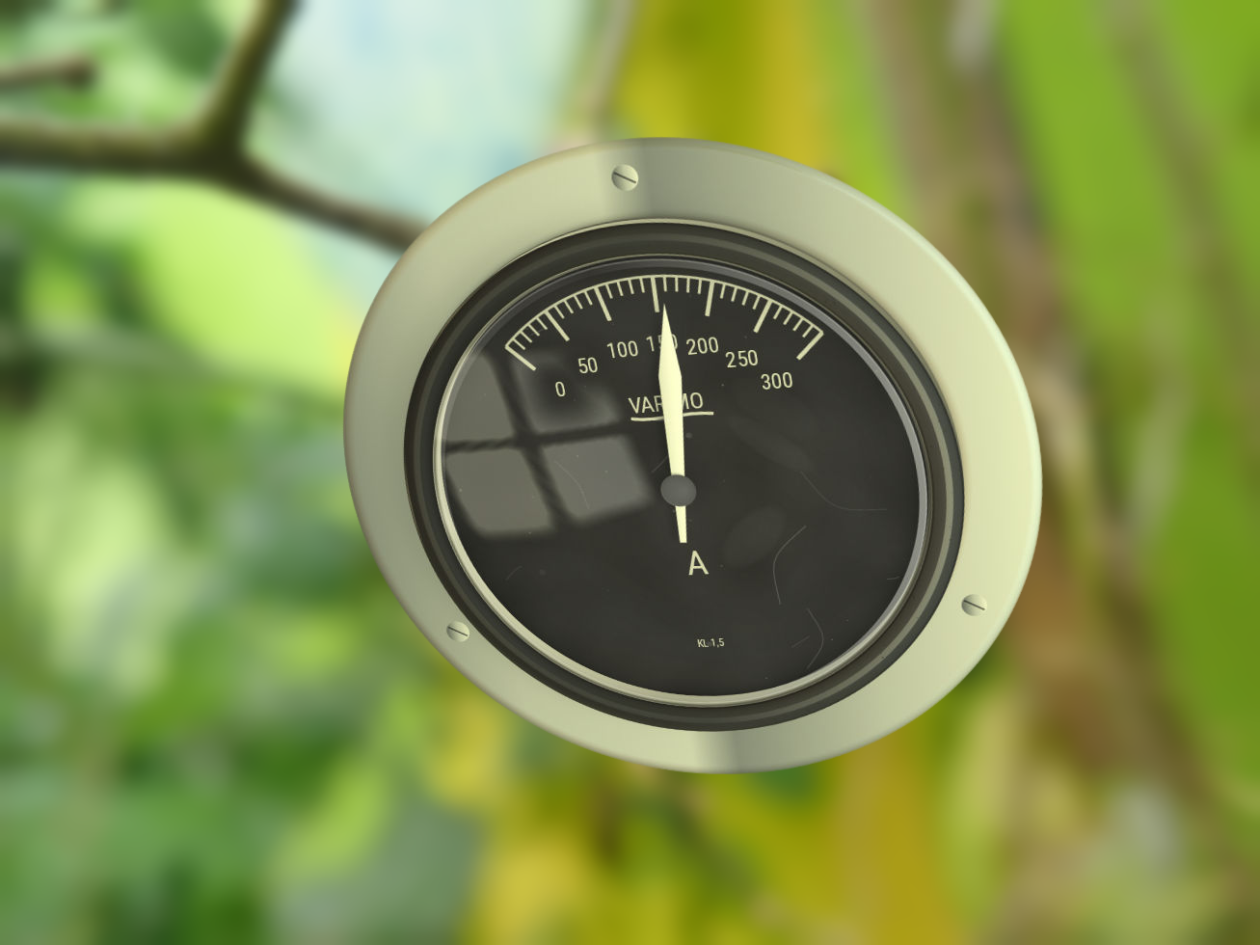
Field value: 160; A
